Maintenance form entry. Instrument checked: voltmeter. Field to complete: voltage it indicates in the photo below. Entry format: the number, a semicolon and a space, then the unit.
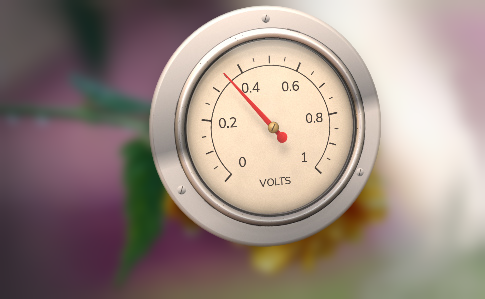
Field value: 0.35; V
